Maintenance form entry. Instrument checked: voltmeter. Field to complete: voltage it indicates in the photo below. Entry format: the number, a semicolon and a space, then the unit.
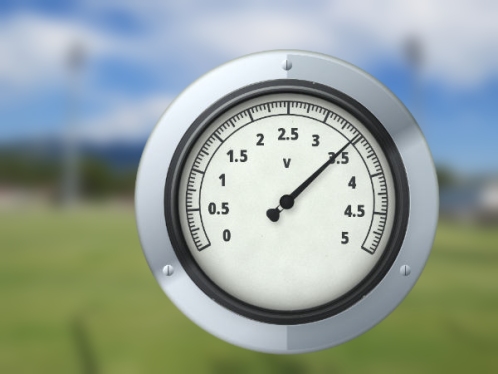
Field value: 3.45; V
